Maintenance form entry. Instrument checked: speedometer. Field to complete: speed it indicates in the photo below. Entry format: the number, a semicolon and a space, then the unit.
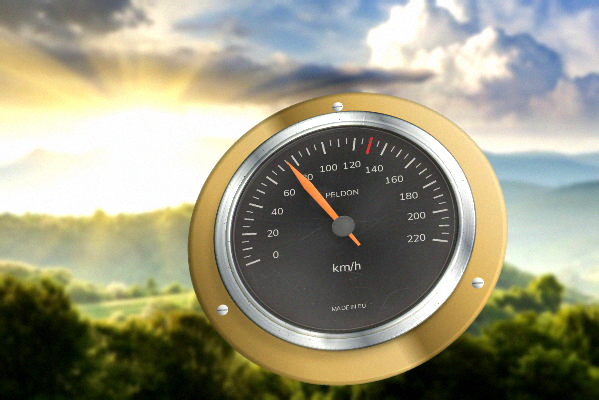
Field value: 75; km/h
